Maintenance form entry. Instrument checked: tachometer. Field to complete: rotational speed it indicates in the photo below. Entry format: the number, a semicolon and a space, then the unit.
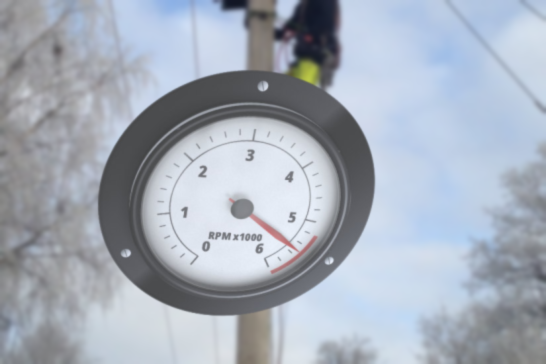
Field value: 5500; rpm
